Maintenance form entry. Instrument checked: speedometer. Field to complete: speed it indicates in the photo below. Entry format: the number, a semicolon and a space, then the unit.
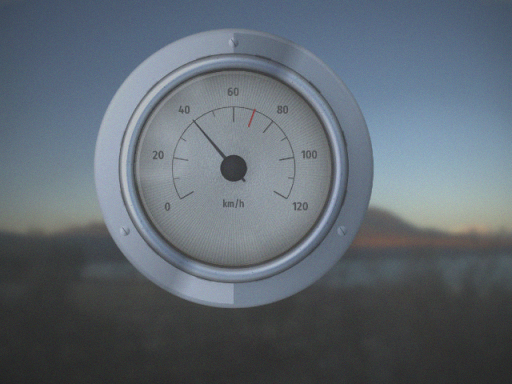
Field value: 40; km/h
